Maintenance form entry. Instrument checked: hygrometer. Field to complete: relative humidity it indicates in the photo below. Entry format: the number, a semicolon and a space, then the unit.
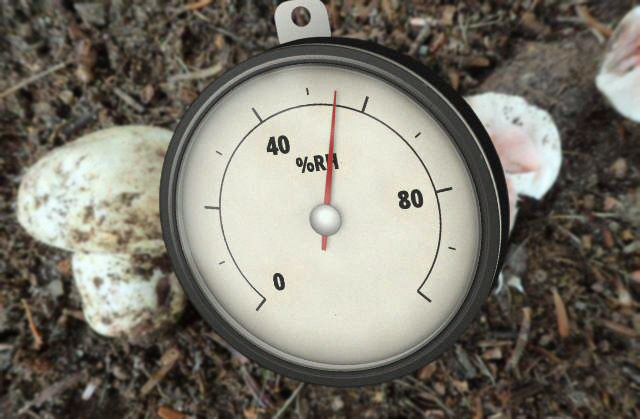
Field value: 55; %
